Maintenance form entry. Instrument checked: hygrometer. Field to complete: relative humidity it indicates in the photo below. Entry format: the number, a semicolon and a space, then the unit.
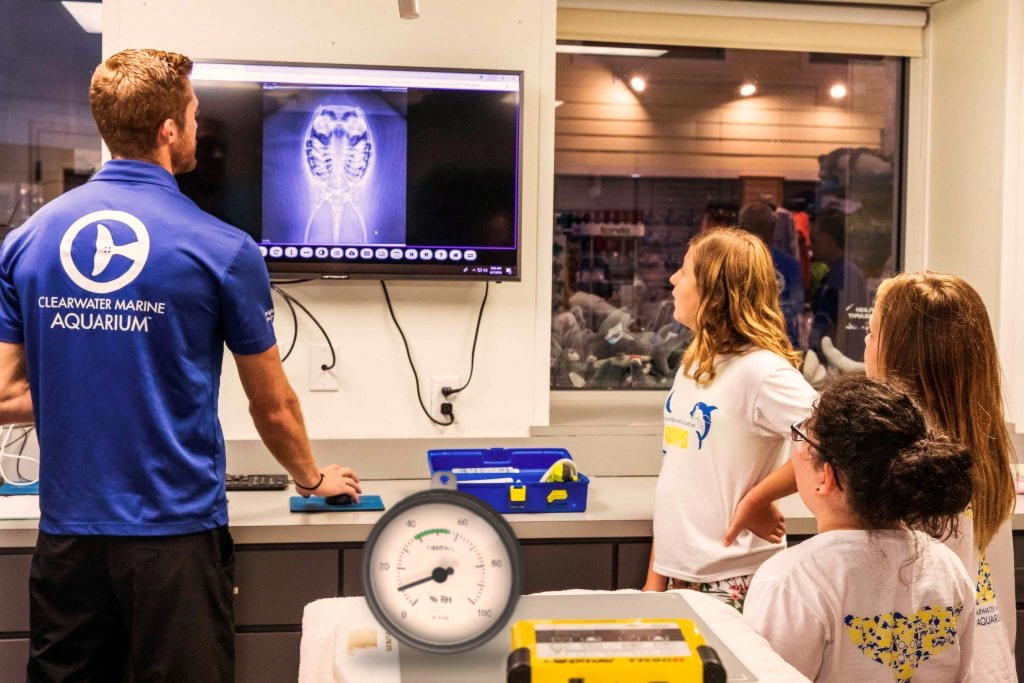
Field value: 10; %
